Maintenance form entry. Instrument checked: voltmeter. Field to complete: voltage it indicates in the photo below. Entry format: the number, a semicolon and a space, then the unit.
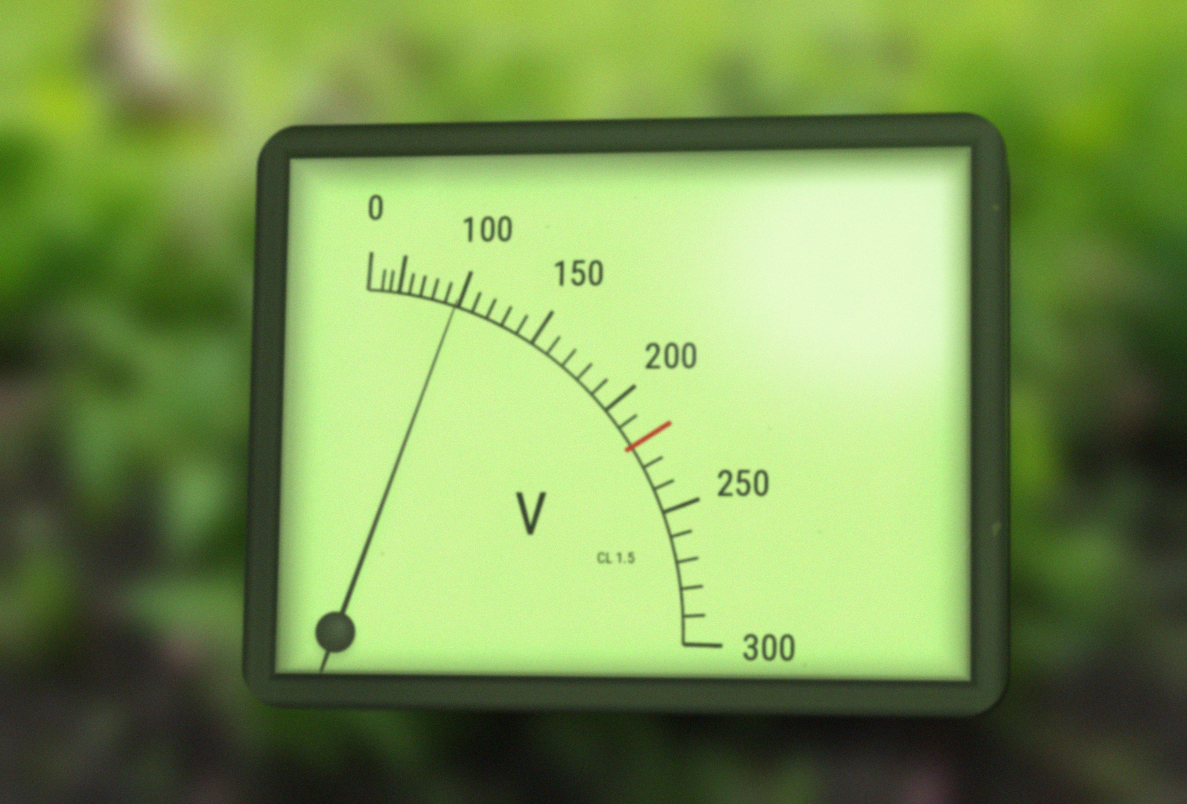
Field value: 100; V
